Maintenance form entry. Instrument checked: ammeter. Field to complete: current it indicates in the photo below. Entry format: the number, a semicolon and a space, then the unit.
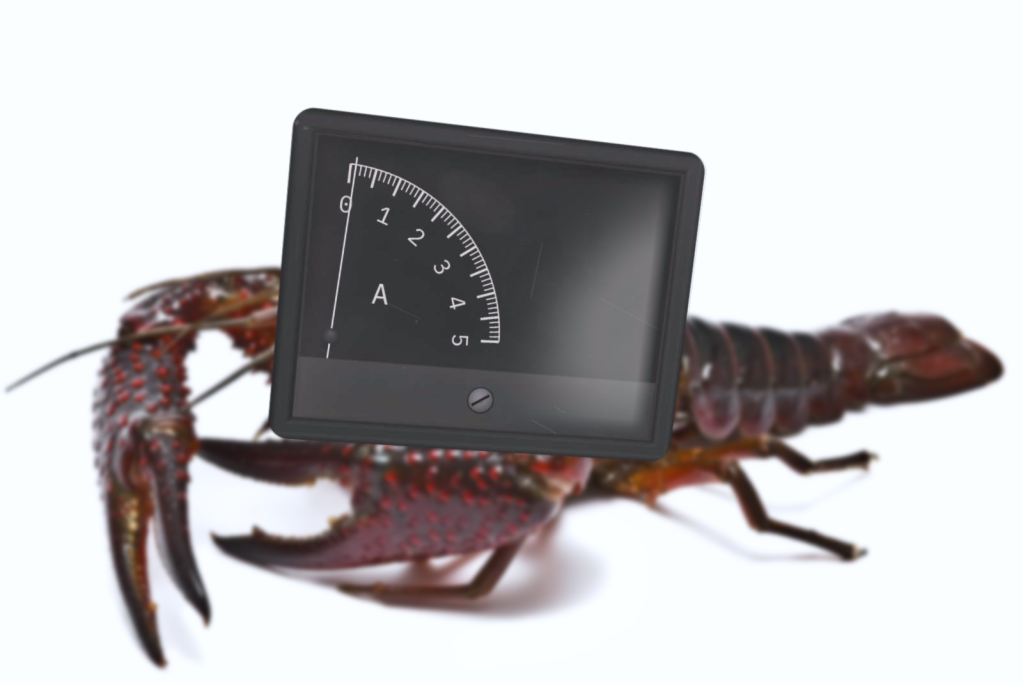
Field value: 0.1; A
